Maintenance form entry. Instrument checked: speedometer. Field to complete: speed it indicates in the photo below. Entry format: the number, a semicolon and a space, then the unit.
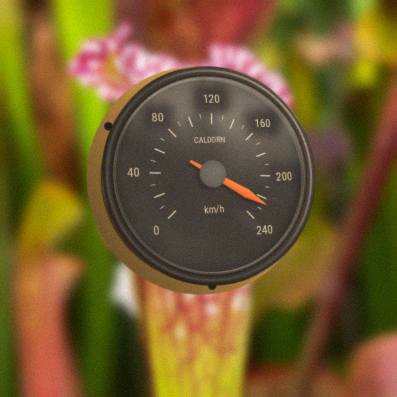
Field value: 225; km/h
